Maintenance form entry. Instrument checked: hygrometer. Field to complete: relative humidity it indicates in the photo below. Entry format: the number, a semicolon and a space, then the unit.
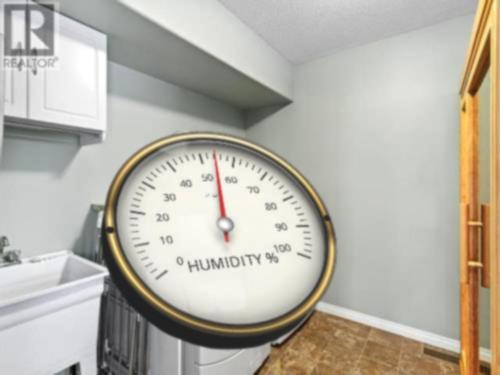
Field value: 54; %
